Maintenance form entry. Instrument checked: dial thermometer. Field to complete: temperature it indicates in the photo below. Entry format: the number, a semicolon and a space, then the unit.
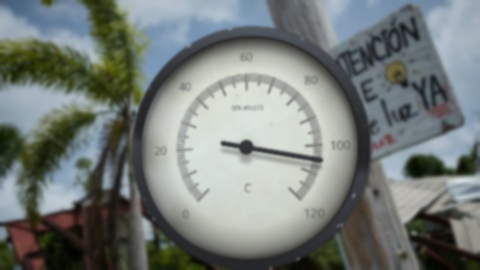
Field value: 105; °C
